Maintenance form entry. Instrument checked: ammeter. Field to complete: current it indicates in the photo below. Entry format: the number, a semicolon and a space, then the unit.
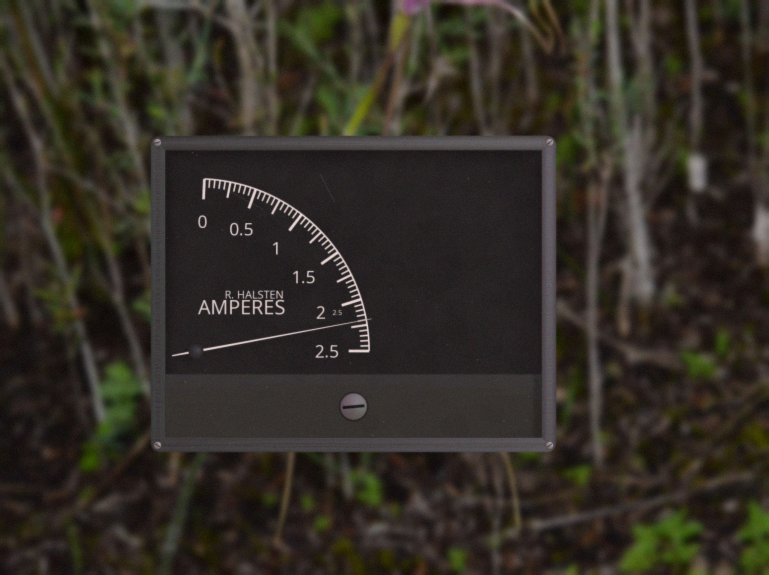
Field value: 2.2; A
